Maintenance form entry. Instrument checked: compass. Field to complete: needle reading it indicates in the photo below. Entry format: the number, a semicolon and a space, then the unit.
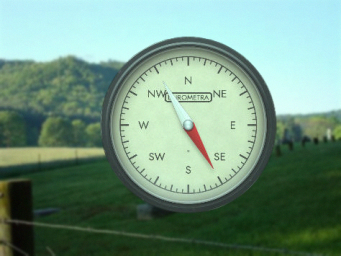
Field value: 150; °
